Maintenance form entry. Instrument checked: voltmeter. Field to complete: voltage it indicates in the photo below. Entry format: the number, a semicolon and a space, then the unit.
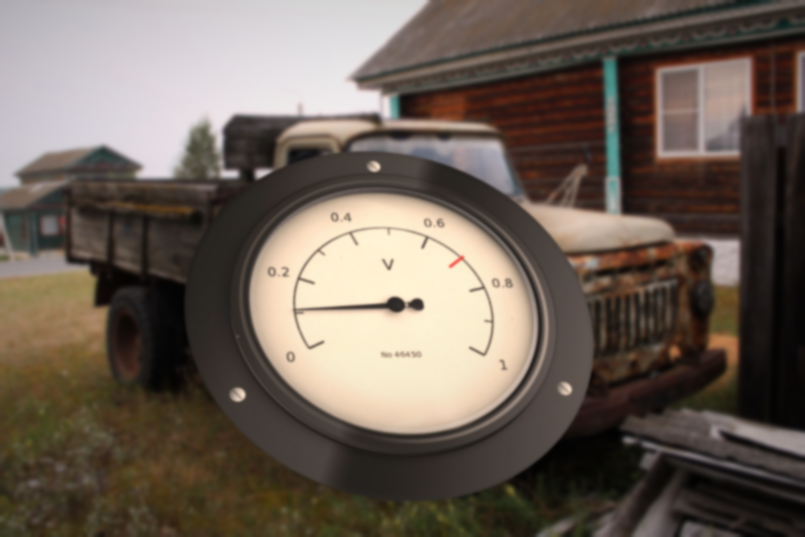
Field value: 0.1; V
